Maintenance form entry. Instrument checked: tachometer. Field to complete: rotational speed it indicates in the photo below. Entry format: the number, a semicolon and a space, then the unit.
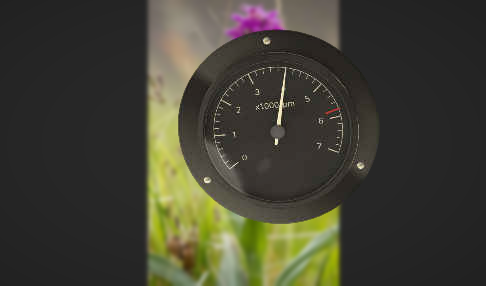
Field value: 4000; rpm
